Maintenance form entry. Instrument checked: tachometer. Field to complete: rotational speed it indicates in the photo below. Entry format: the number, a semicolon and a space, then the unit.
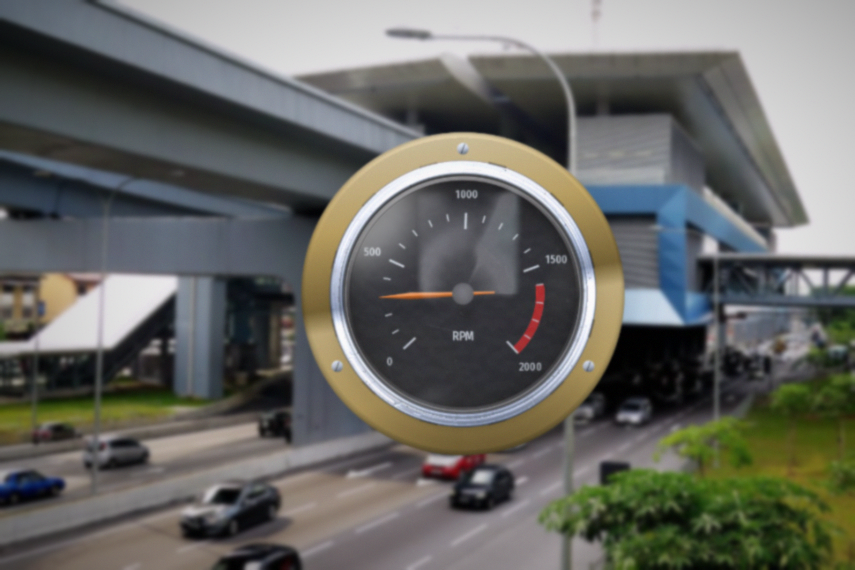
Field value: 300; rpm
